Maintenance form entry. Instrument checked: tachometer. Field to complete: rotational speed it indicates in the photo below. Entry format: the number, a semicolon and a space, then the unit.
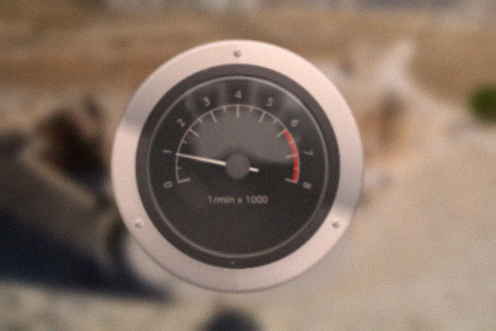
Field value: 1000; rpm
